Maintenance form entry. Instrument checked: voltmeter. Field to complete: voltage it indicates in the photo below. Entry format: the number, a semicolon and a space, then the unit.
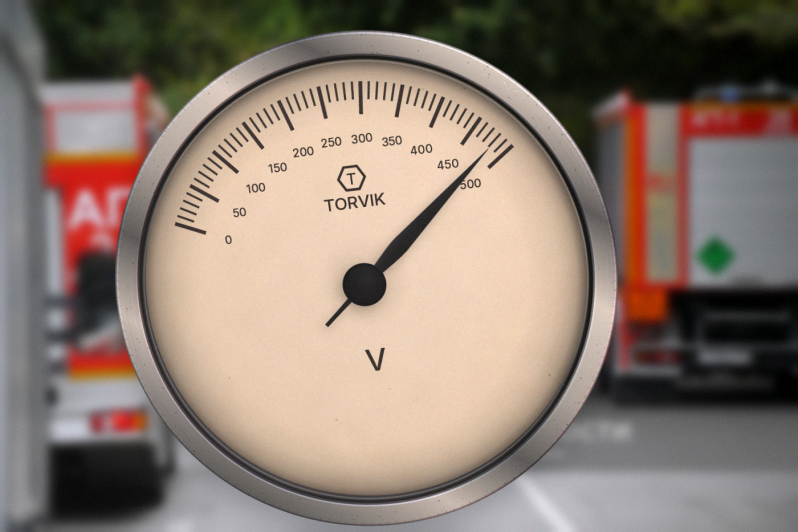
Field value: 480; V
